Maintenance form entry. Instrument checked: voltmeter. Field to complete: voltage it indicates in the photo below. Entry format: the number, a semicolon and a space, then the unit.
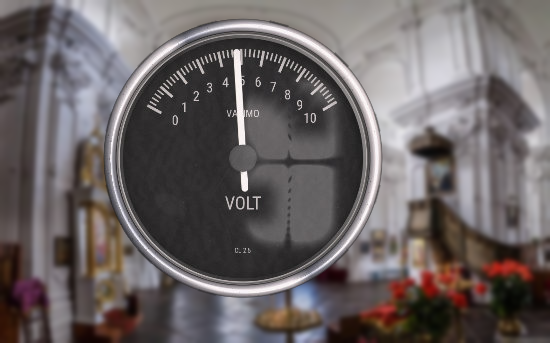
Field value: 4.8; V
